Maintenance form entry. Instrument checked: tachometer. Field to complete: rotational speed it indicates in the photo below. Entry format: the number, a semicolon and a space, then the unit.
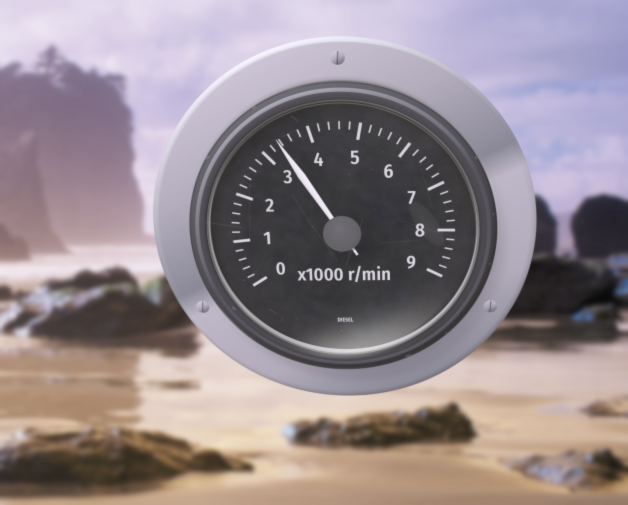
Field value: 3400; rpm
